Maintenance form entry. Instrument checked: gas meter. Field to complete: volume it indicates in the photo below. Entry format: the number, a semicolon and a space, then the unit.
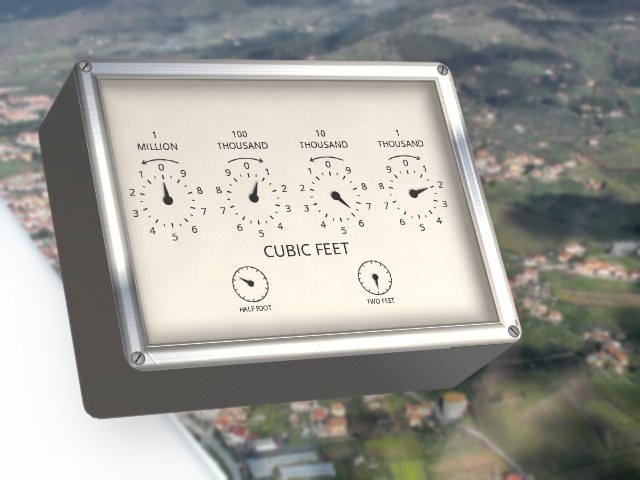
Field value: 6200; ft³
